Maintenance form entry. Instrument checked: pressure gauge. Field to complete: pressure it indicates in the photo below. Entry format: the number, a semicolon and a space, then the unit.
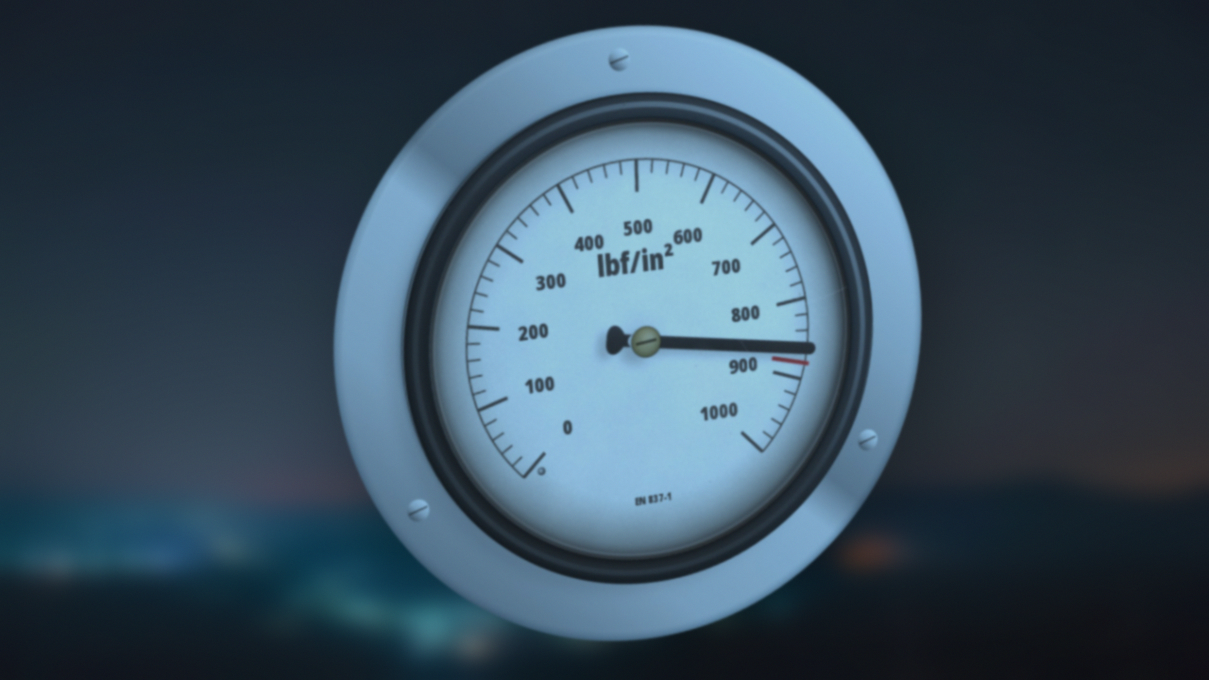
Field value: 860; psi
